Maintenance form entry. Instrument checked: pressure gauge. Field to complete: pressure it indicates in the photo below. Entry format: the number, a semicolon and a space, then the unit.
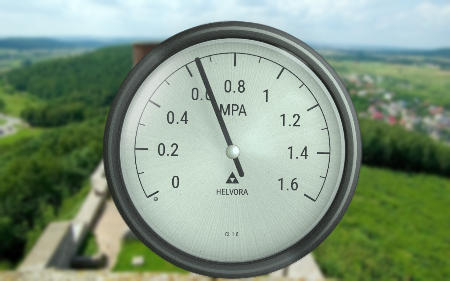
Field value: 0.65; MPa
